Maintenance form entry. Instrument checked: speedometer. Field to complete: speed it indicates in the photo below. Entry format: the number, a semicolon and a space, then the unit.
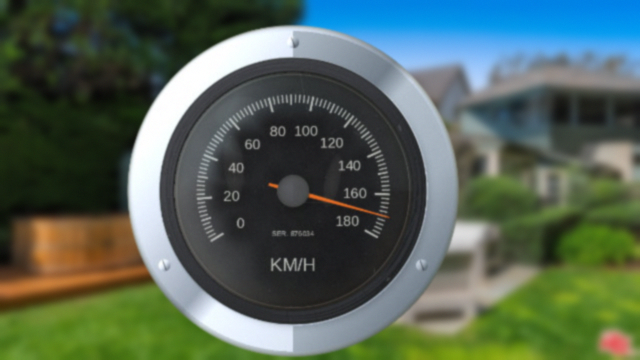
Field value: 170; km/h
